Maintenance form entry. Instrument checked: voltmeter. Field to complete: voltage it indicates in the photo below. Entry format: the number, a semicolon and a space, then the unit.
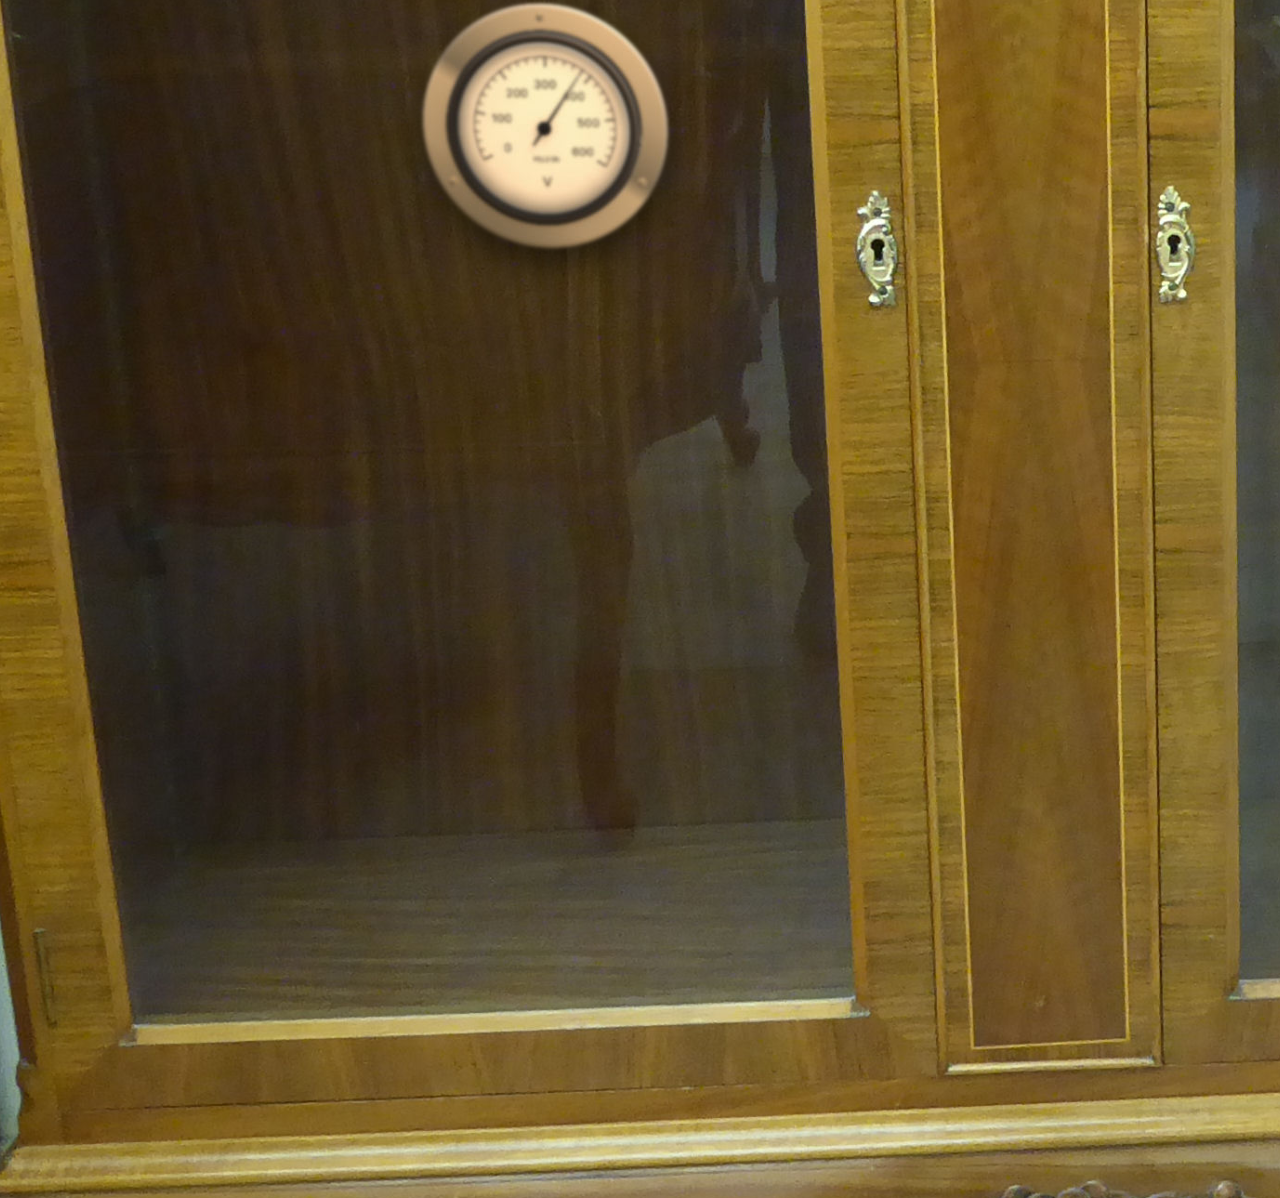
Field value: 380; V
